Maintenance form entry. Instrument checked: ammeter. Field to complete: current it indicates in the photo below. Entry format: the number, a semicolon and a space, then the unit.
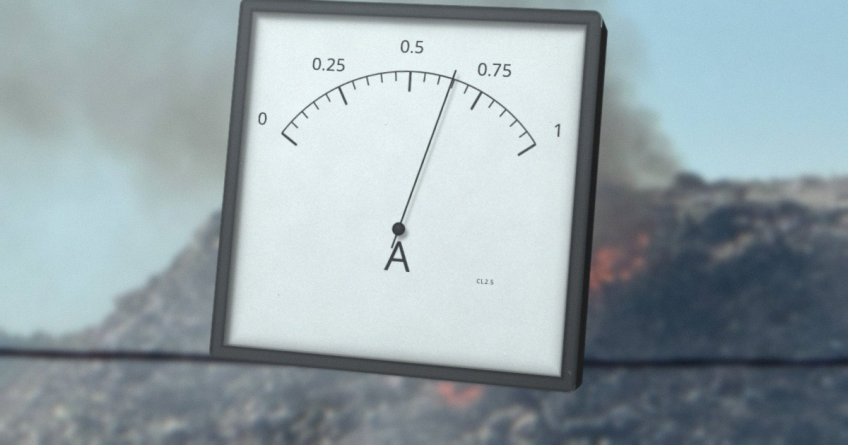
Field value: 0.65; A
